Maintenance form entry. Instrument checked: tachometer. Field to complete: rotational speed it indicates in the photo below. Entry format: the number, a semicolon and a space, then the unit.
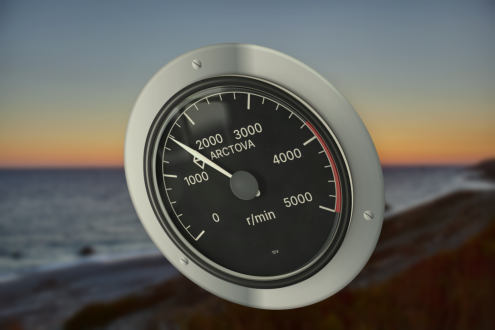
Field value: 1600; rpm
